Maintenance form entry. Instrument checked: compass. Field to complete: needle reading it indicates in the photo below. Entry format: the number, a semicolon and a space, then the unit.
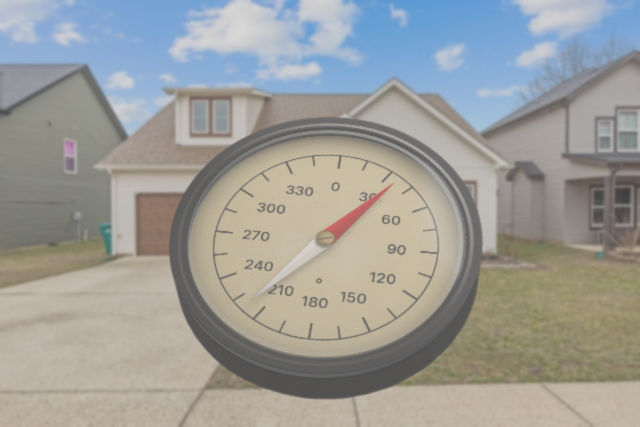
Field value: 37.5; °
